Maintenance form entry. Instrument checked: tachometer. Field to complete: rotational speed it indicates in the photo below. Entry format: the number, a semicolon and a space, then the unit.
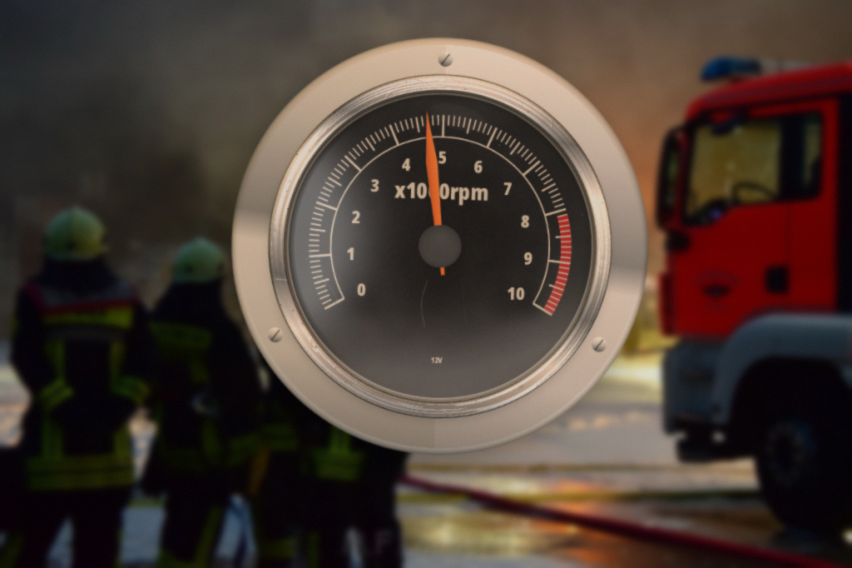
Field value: 4700; rpm
